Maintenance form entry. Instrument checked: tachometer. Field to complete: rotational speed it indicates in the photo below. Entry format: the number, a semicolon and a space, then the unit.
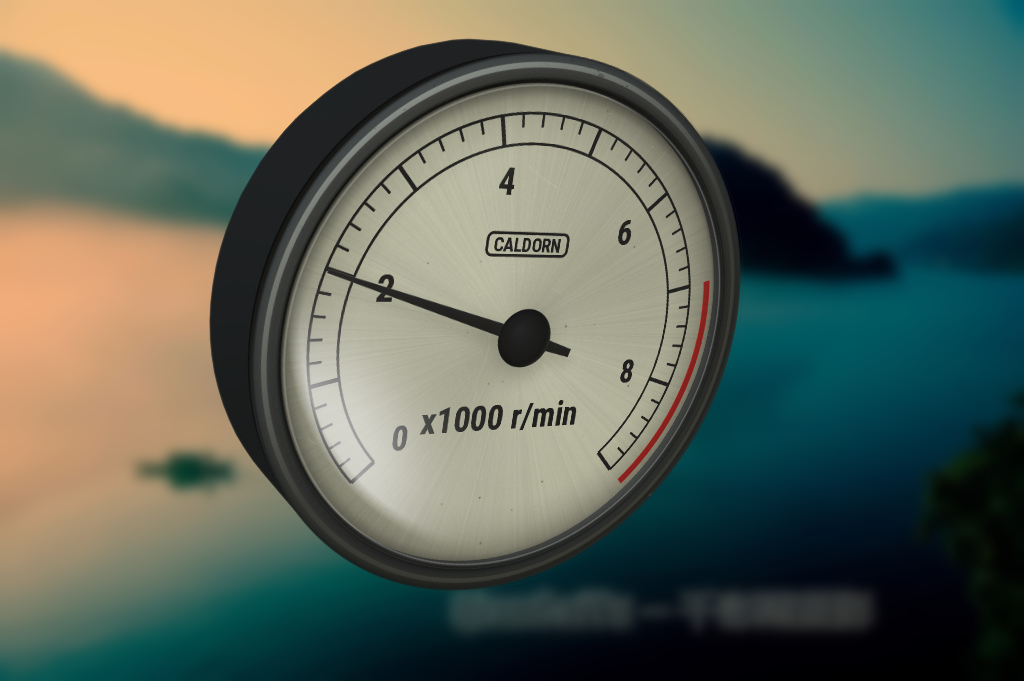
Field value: 2000; rpm
